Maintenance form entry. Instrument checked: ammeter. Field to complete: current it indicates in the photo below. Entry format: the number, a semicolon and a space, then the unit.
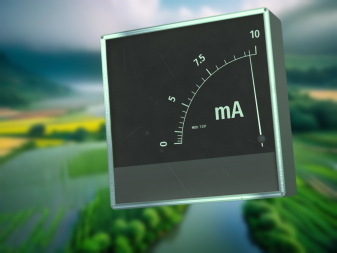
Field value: 9.75; mA
